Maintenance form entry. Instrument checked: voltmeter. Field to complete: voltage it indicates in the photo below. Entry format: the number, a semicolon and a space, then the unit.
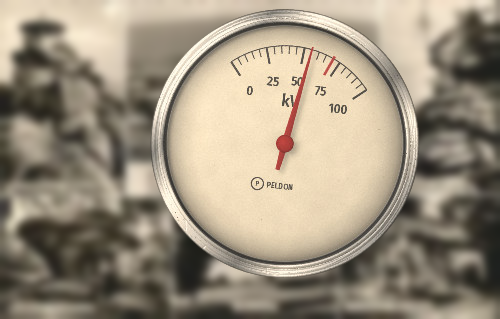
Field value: 55; kV
